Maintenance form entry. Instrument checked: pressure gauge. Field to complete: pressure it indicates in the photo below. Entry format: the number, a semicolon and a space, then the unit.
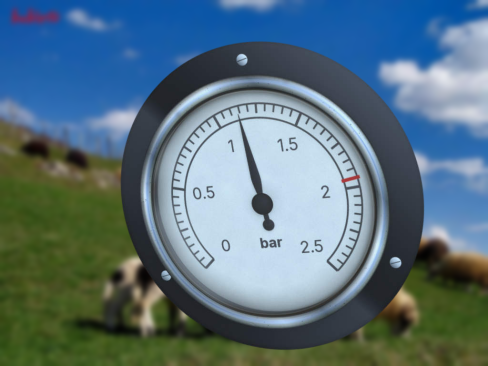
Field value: 1.15; bar
